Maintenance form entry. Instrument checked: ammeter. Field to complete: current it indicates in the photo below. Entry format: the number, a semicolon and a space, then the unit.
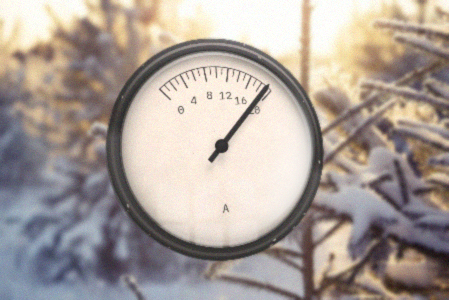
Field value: 19; A
